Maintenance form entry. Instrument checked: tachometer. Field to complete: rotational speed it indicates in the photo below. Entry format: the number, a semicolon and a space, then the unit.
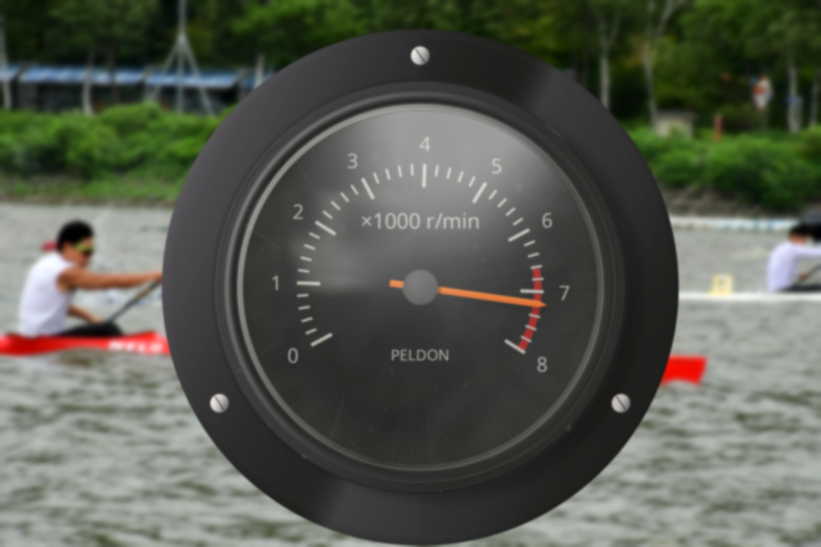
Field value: 7200; rpm
